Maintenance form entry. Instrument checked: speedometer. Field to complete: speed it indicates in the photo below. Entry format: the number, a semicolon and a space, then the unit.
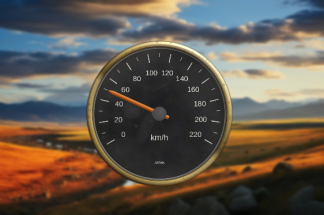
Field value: 50; km/h
